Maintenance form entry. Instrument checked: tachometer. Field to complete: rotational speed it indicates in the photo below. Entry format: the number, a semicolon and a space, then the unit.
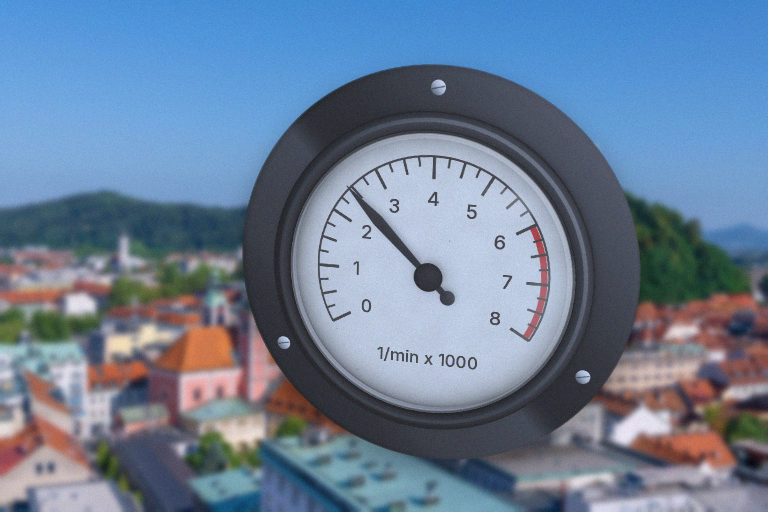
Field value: 2500; rpm
